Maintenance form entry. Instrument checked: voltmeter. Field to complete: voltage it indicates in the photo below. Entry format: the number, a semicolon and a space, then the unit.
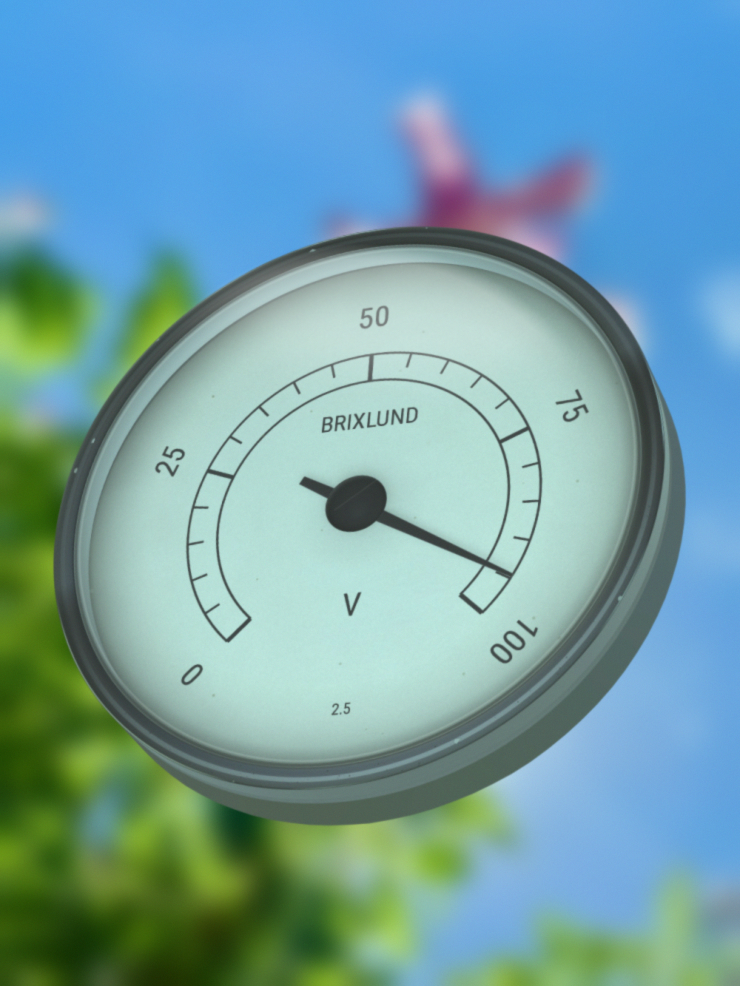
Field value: 95; V
